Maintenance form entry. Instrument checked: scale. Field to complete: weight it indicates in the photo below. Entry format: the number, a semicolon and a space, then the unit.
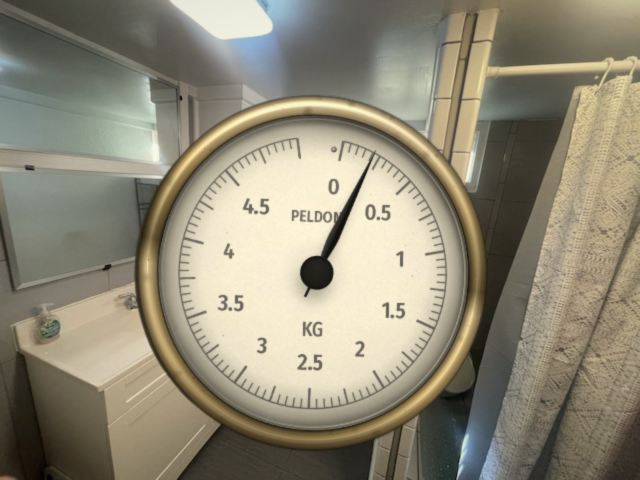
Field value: 0.2; kg
